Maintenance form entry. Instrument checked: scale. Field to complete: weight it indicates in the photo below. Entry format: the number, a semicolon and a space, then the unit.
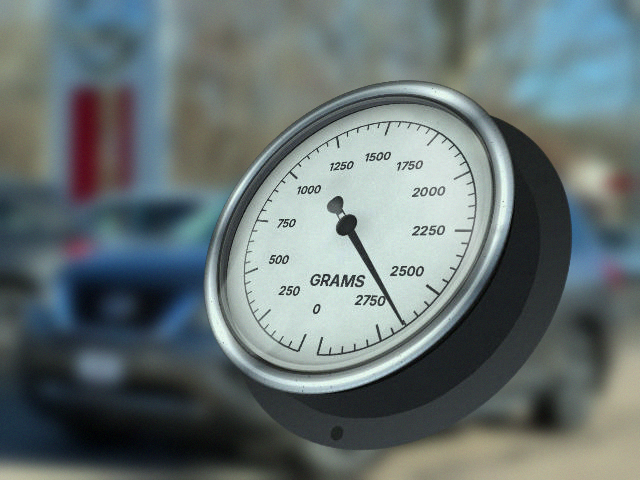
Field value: 2650; g
